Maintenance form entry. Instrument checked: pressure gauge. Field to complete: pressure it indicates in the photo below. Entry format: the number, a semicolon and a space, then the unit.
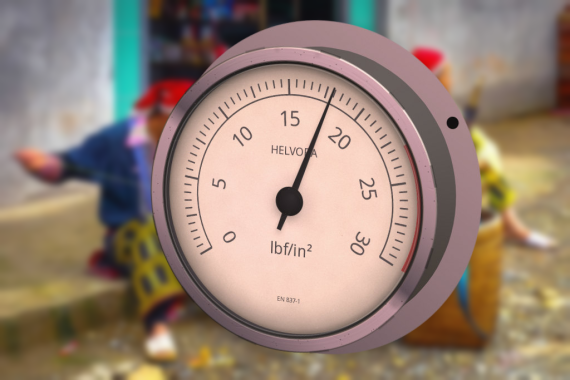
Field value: 18; psi
